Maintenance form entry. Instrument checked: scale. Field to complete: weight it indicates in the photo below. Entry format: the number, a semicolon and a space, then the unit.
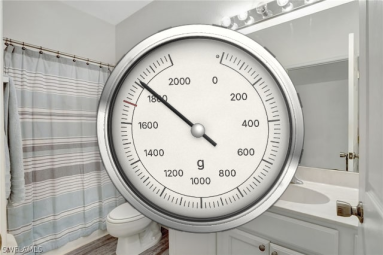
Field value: 1820; g
